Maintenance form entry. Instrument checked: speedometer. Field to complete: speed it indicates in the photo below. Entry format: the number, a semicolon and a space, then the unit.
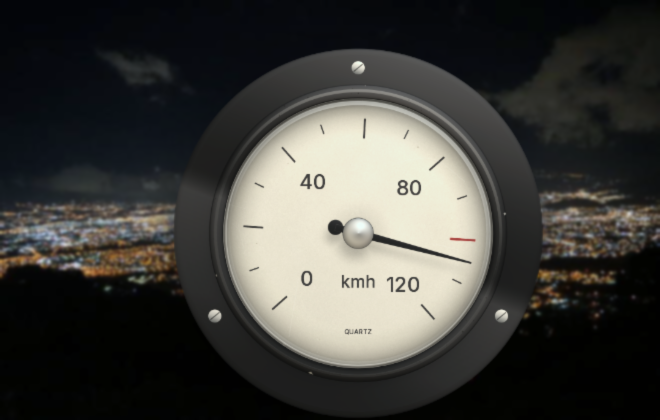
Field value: 105; km/h
